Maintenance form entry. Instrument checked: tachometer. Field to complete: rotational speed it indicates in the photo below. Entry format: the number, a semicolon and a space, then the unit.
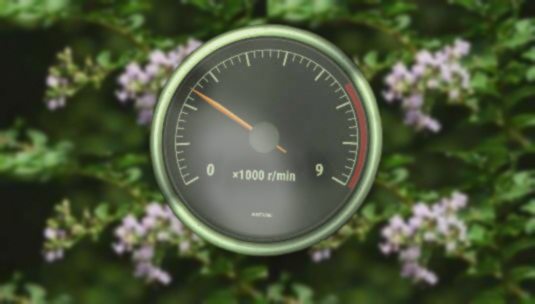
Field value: 2400; rpm
